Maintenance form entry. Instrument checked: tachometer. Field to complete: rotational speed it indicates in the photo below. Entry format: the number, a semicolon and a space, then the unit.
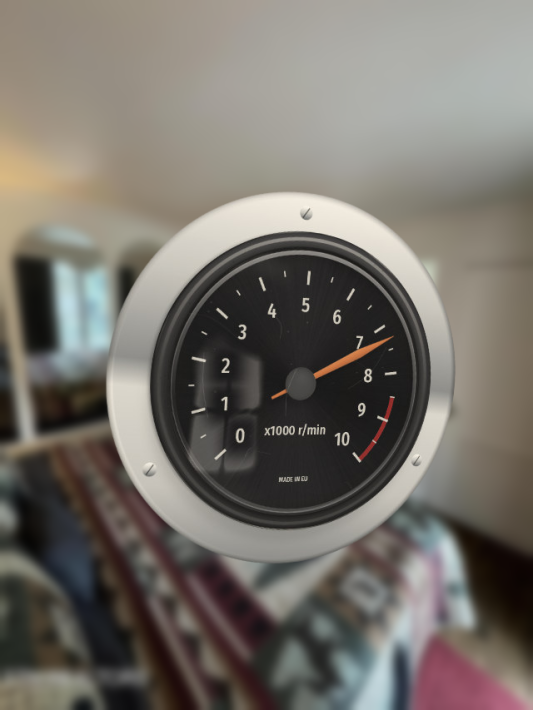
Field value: 7250; rpm
